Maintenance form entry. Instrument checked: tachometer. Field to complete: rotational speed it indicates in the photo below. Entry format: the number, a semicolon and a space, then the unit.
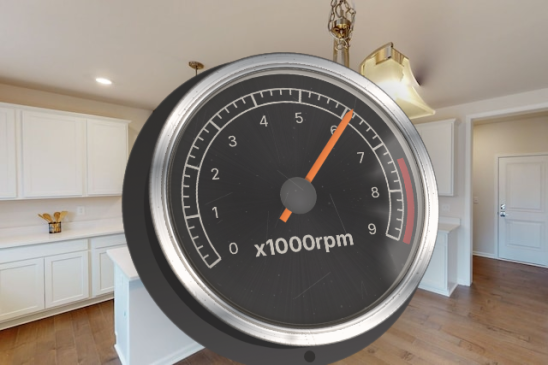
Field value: 6100; rpm
